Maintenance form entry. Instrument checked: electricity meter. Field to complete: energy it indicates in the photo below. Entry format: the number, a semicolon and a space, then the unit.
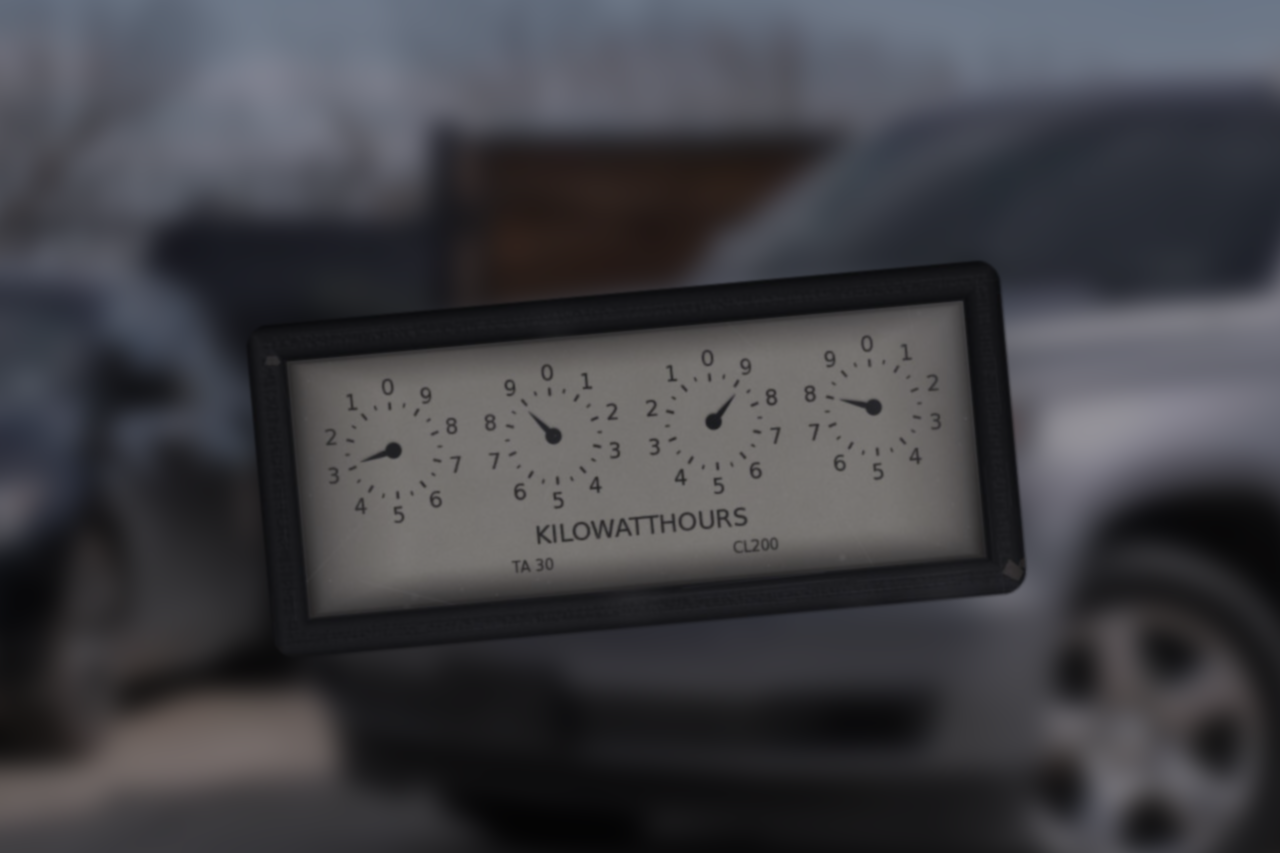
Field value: 2888; kWh
